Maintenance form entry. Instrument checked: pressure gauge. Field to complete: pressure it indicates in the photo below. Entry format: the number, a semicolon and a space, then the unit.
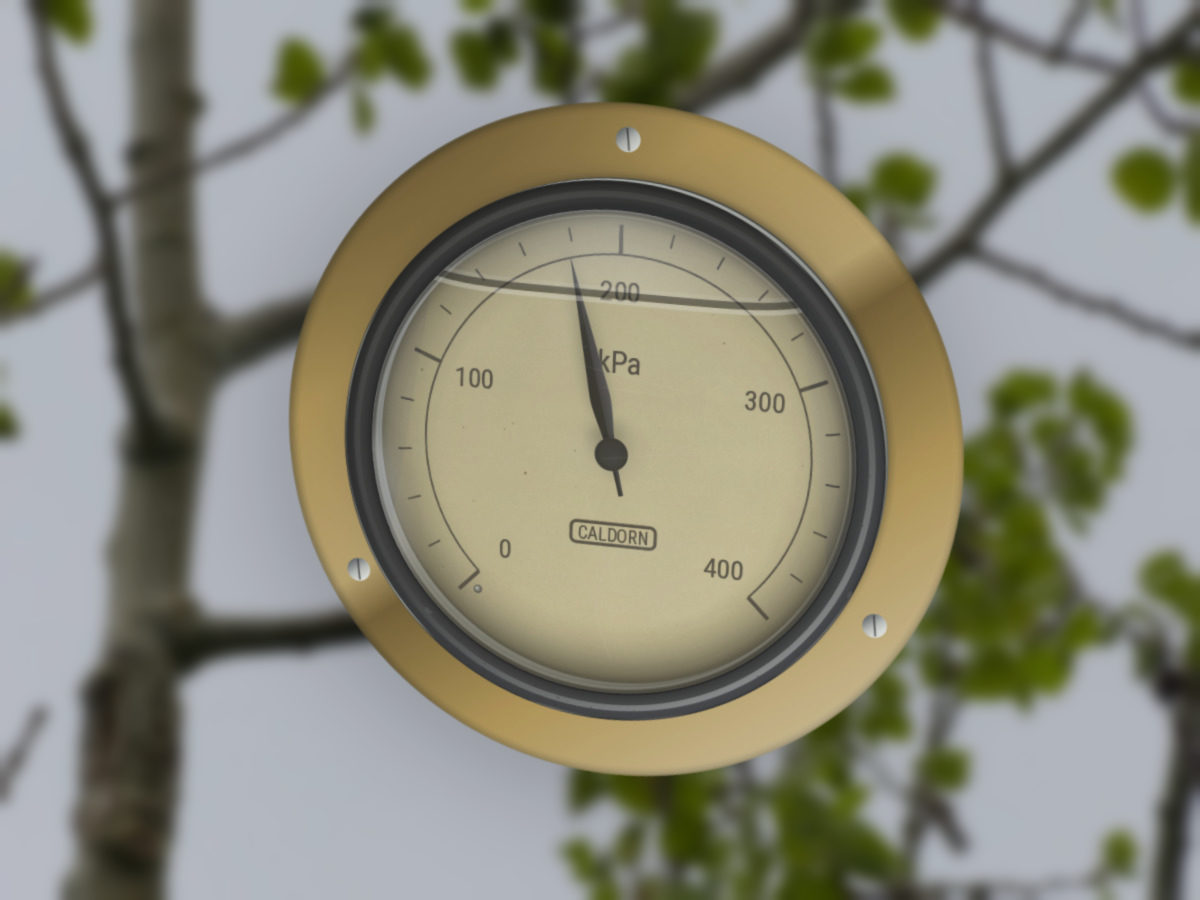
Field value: 180; kPa
